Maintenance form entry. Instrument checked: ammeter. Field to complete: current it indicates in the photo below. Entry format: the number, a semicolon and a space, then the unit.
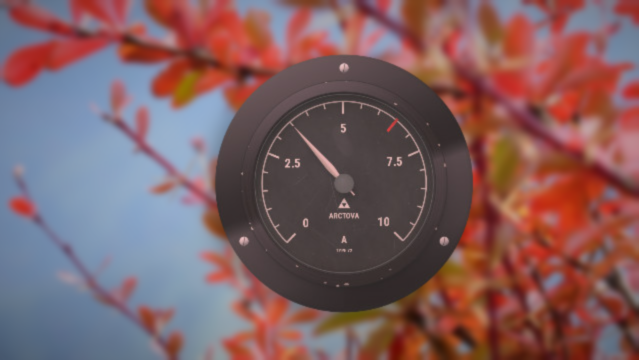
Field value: 3.5; A
